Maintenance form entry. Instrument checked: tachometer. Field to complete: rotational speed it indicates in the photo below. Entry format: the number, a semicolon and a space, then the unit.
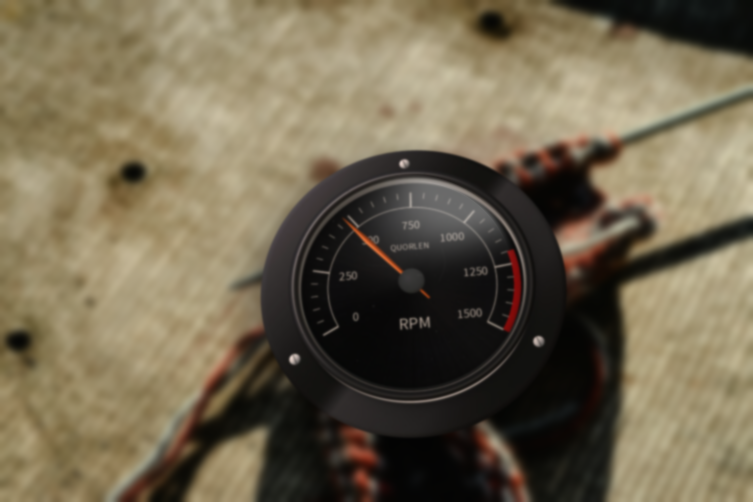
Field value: 475; rpm
